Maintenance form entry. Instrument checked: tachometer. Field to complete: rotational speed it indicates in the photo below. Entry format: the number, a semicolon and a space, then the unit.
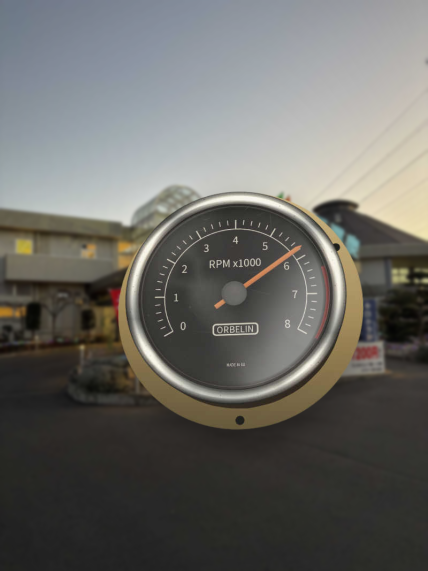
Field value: 5800; rpm
